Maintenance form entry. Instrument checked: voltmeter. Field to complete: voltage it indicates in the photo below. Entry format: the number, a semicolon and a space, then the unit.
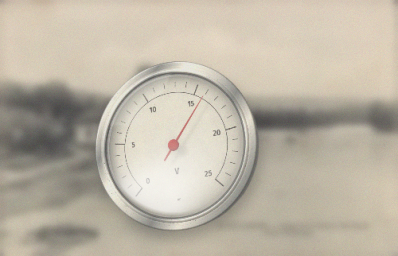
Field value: 16; V
